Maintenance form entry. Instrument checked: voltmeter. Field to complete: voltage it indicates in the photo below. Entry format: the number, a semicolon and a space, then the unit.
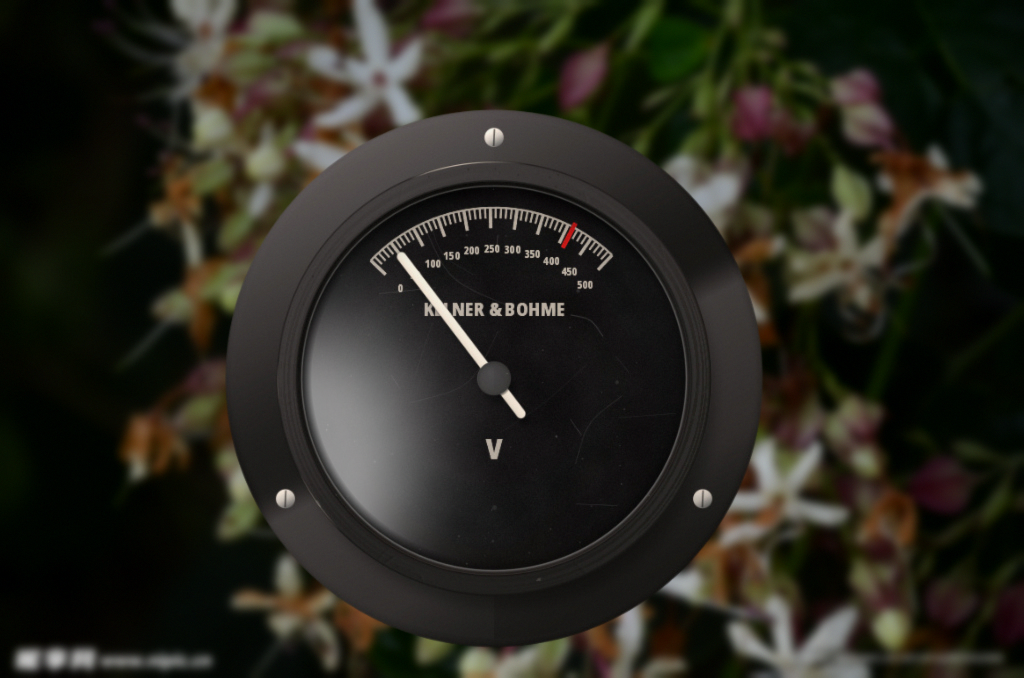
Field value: 50; V
